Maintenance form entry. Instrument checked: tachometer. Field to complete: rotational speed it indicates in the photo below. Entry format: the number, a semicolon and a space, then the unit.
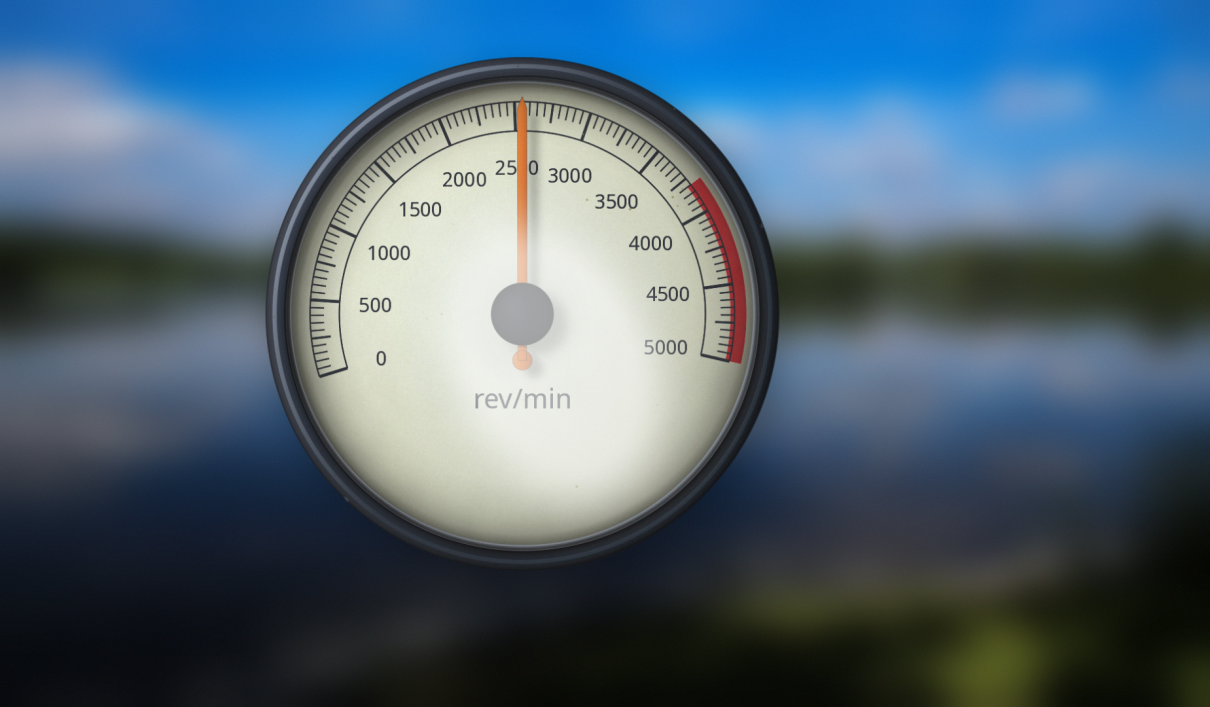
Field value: 2550; rpm
